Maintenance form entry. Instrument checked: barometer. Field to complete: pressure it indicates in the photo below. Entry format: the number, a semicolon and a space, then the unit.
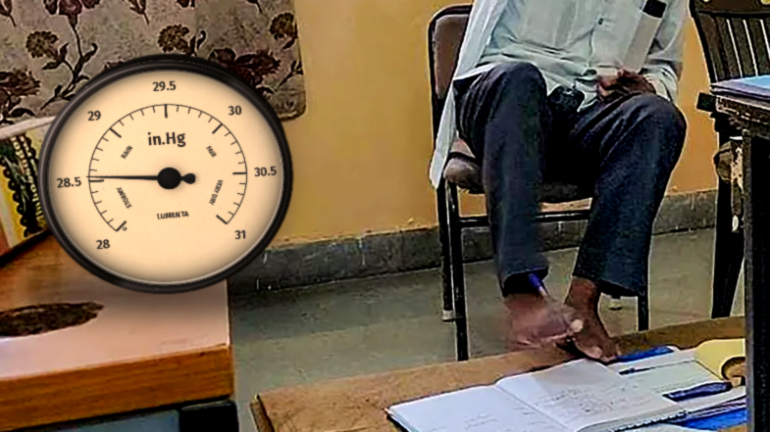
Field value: 28.55; inHg
